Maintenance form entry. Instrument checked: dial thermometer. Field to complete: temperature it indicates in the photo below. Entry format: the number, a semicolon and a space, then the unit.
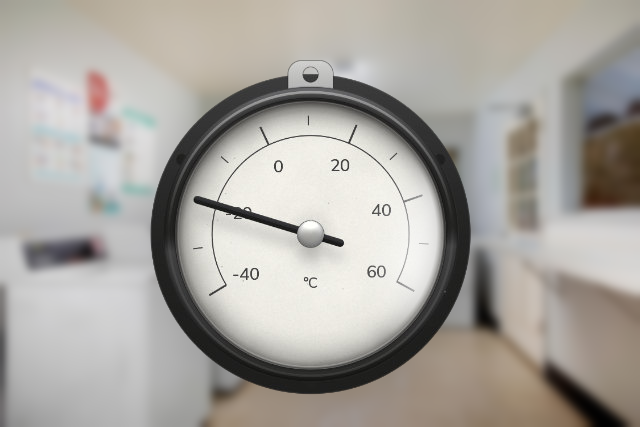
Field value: -20; °C
